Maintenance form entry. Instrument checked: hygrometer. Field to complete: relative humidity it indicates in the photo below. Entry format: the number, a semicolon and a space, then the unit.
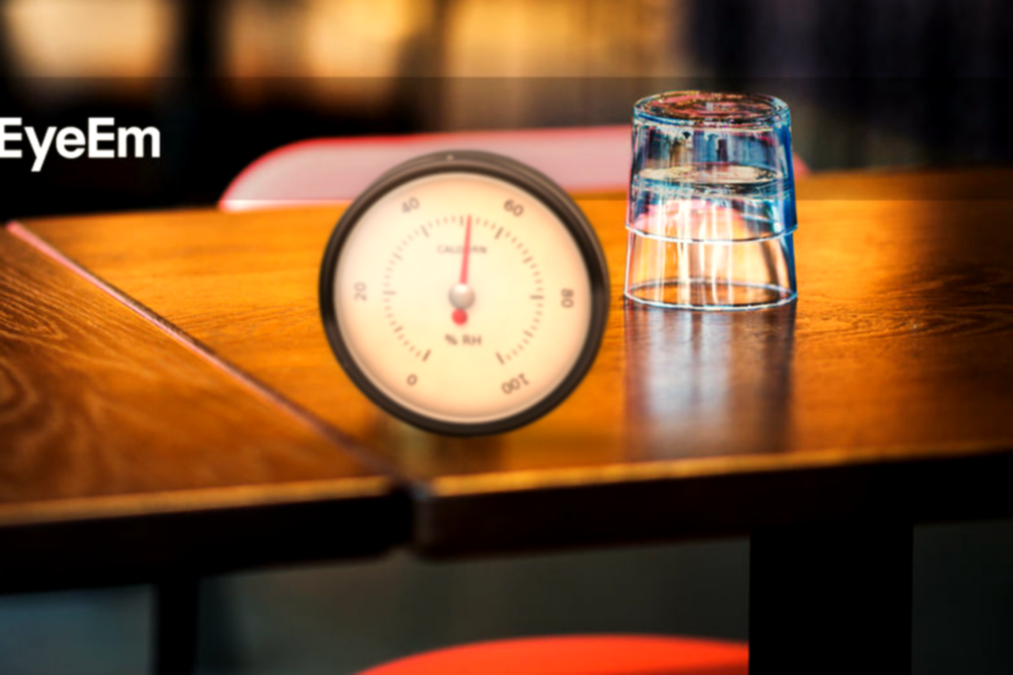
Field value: 52; %
